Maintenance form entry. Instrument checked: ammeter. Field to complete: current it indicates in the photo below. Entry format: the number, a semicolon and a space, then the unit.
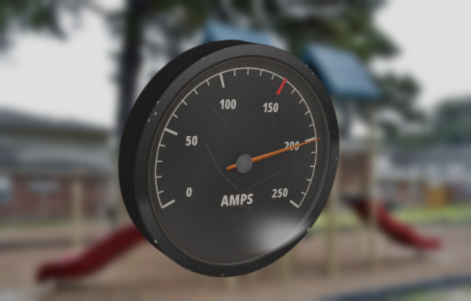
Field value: 200; A
